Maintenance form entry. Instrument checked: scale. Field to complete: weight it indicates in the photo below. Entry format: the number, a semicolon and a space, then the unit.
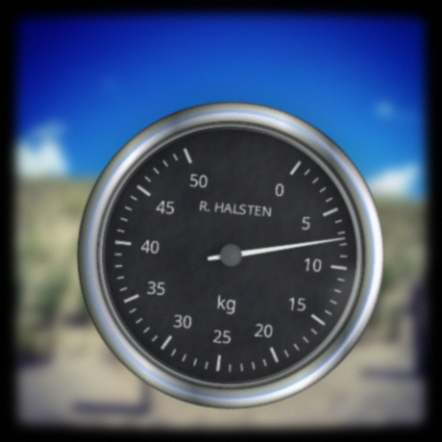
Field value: 7.5; kg
